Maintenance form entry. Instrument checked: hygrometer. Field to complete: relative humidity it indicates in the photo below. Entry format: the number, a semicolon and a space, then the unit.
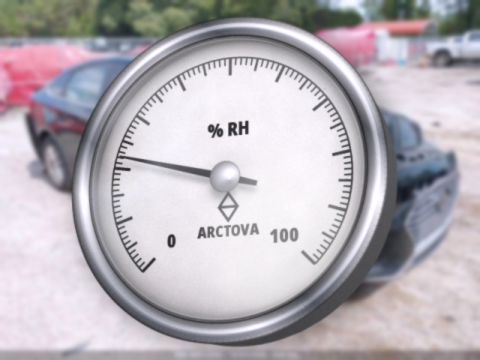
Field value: 22; %
